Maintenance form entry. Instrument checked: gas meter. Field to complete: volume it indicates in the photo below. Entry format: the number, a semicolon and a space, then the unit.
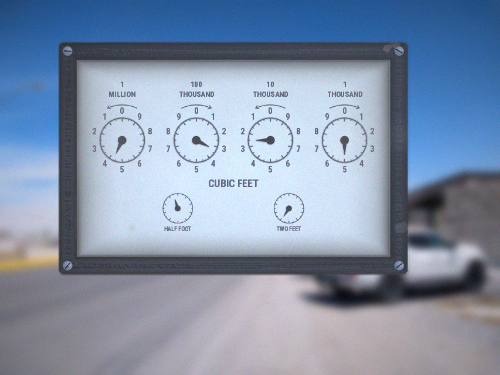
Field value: 432500; ft³
